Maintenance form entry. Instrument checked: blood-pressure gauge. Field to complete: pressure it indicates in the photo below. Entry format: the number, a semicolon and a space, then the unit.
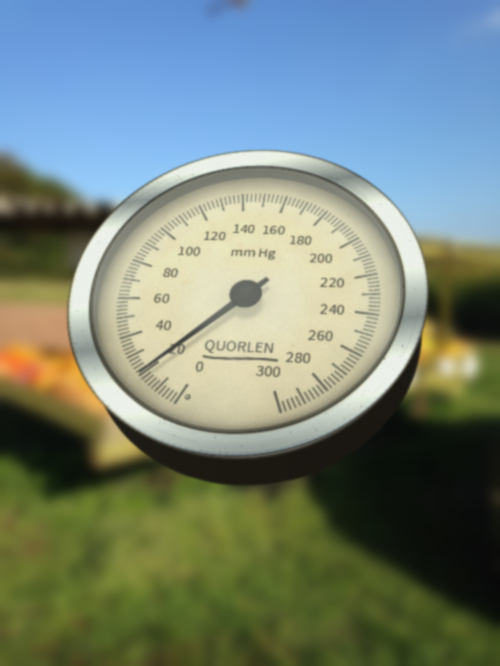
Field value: 20; mmHg
